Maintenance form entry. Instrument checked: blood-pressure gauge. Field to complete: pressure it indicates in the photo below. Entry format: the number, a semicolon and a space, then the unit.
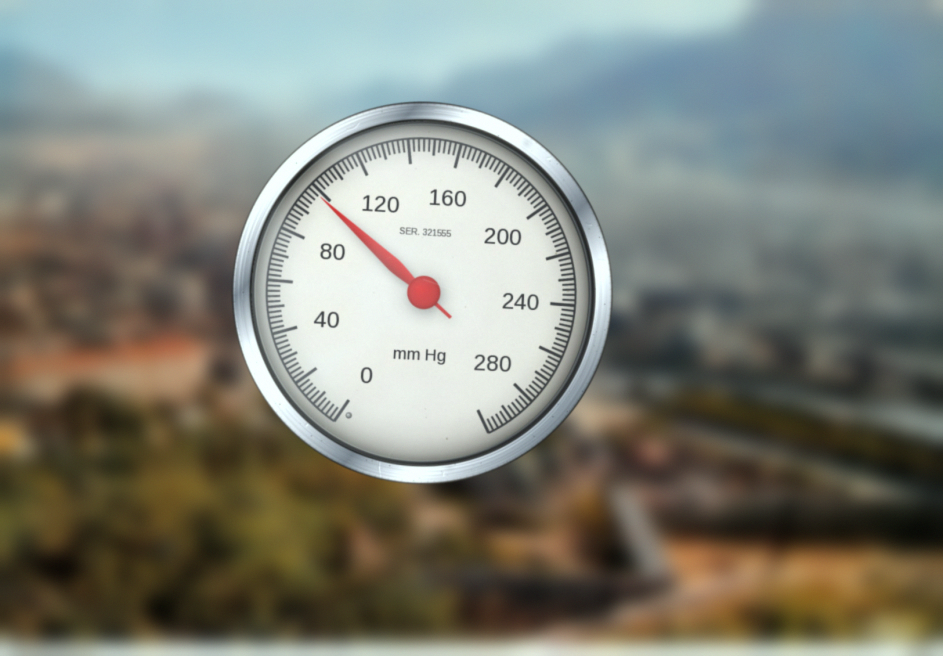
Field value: 98; mmHg
